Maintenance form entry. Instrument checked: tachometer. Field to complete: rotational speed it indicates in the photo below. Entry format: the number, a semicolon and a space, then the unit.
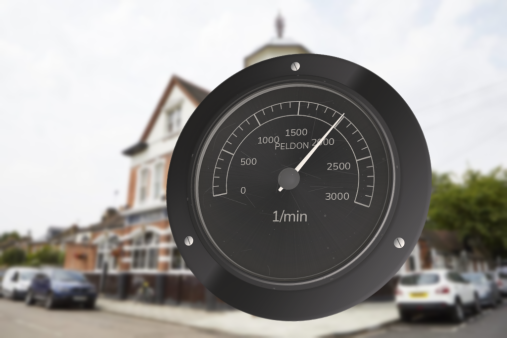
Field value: 2000; rpm
